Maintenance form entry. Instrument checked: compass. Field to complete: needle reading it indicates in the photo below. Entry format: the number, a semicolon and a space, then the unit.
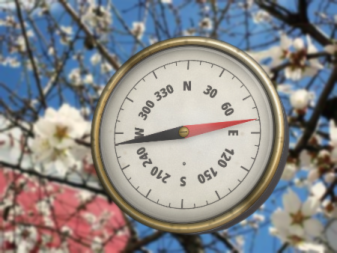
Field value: 80; °
